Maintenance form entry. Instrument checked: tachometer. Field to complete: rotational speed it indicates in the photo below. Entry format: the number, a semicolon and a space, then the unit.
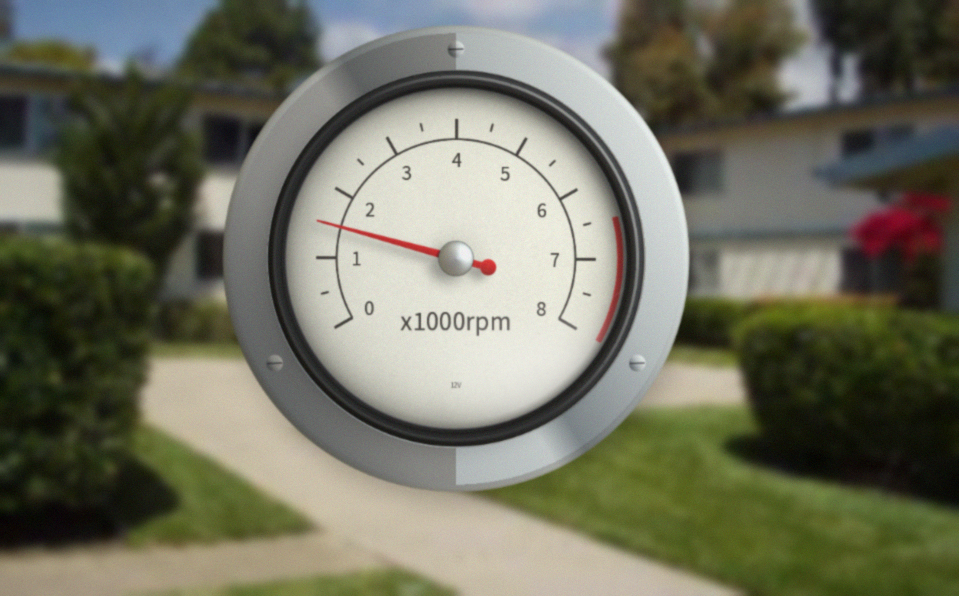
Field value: 1500; rpm
